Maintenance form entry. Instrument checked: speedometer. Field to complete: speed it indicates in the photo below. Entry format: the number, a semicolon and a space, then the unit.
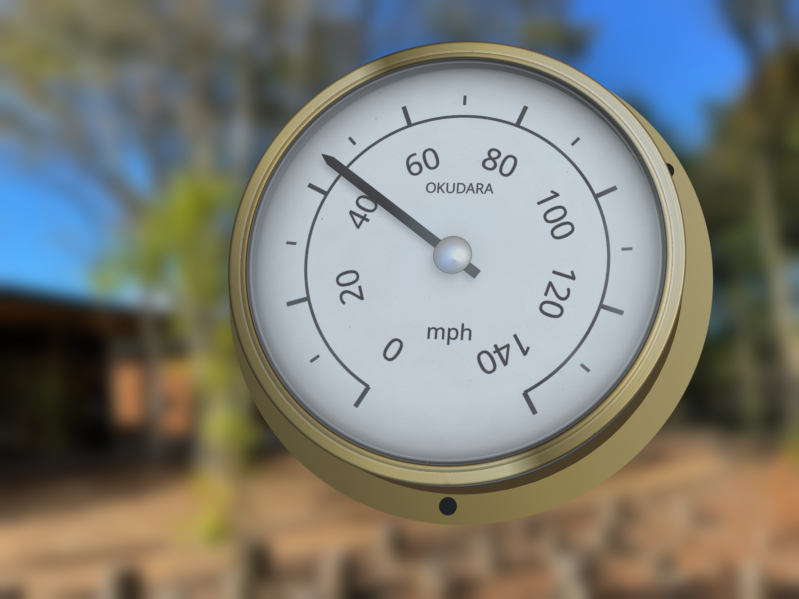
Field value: 45; mph
